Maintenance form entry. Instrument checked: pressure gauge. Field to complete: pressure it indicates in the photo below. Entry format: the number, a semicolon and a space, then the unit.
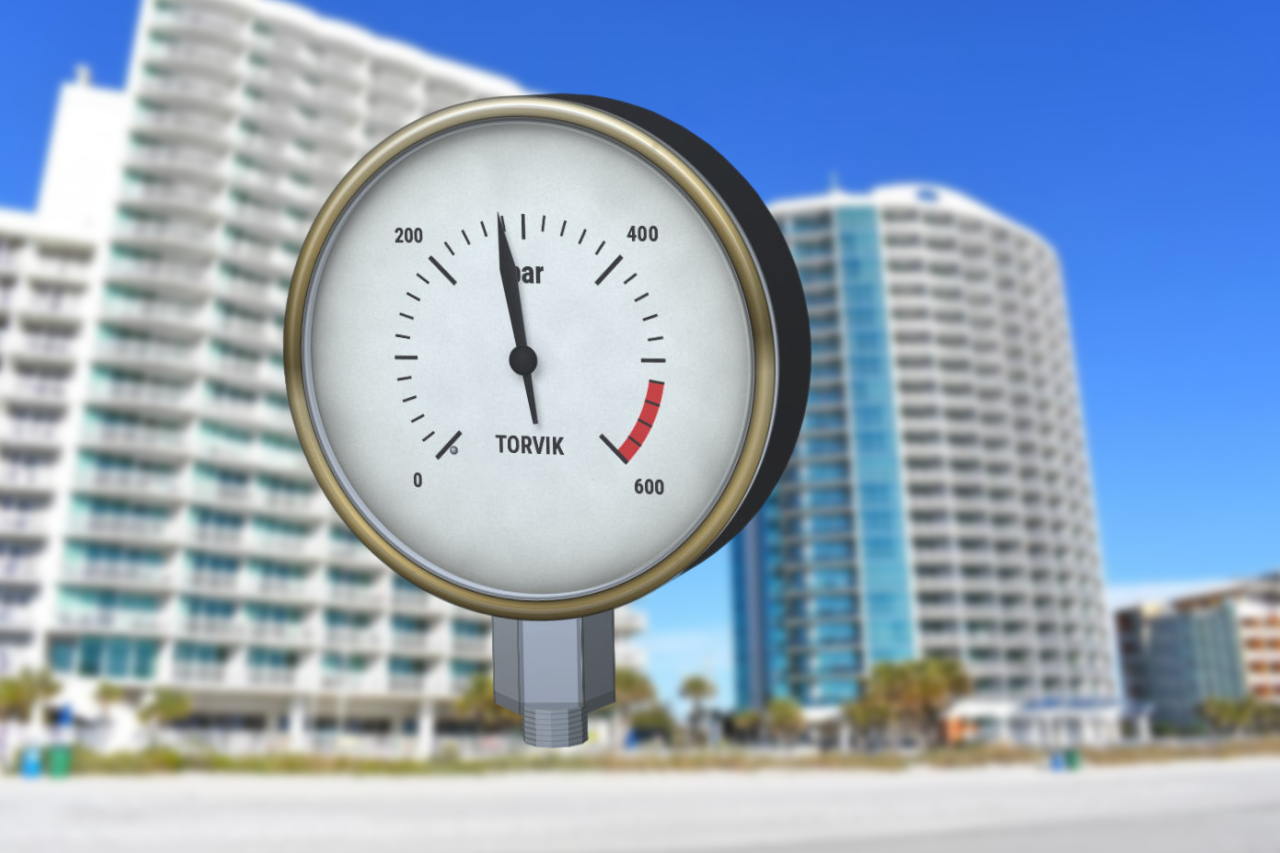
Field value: 280; bar
